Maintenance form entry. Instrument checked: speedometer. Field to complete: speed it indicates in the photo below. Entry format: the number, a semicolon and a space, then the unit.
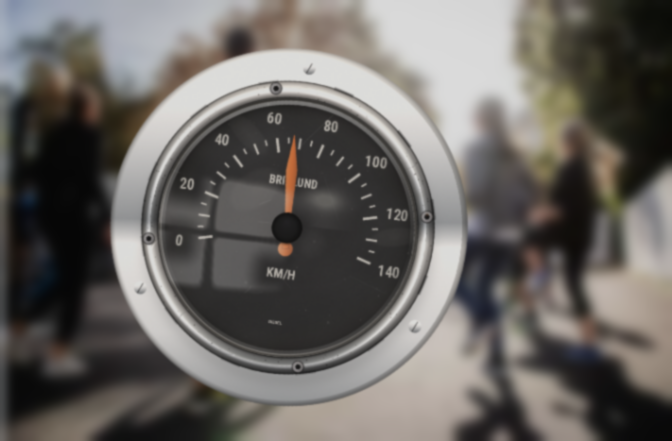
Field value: 67.5; km/h
